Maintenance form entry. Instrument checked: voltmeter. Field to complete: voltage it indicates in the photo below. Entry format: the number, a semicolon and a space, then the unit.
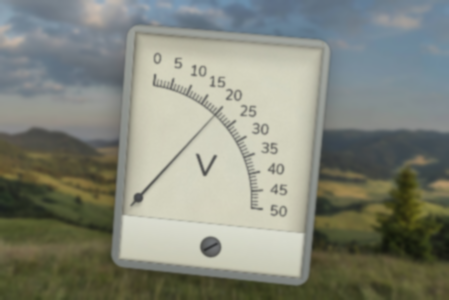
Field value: 20; V
